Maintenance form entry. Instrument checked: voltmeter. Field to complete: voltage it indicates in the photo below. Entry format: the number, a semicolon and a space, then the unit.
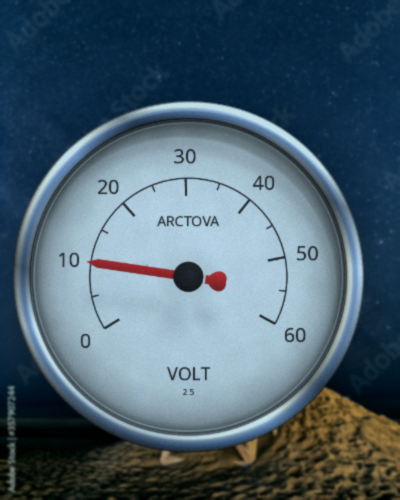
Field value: 10; V
